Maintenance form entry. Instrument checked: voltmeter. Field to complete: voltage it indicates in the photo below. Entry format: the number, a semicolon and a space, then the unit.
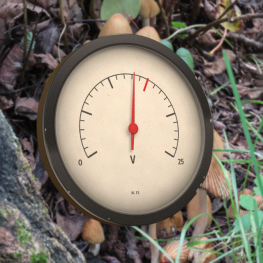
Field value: 13; V
